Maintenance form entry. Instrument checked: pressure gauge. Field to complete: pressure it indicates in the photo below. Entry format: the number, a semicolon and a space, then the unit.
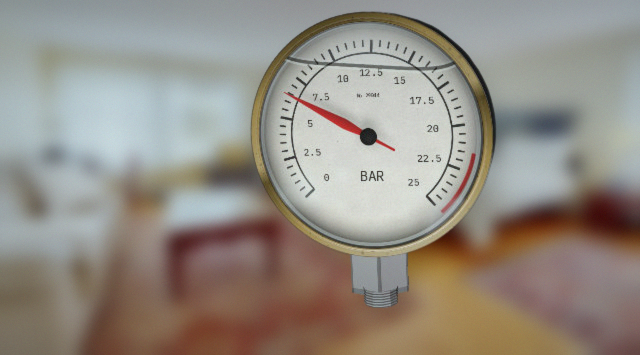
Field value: 6.5; bar
